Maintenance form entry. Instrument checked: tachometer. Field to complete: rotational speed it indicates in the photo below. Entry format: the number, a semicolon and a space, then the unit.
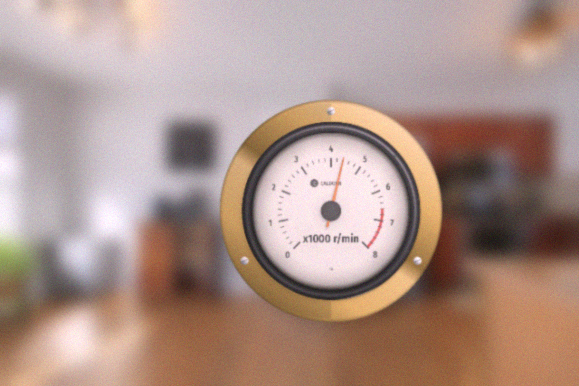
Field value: 4400; rpm
